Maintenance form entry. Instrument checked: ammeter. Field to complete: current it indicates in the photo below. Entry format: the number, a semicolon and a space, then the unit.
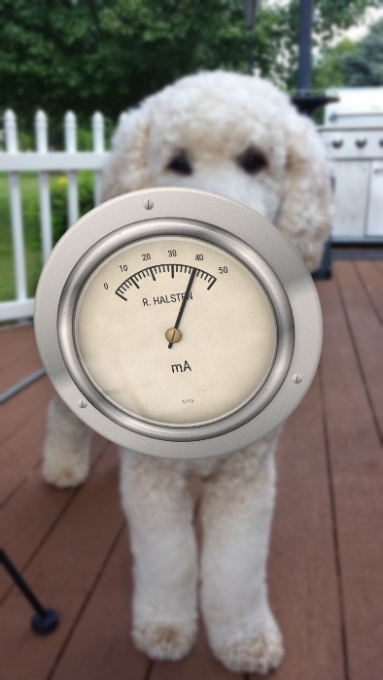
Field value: 40; mA
